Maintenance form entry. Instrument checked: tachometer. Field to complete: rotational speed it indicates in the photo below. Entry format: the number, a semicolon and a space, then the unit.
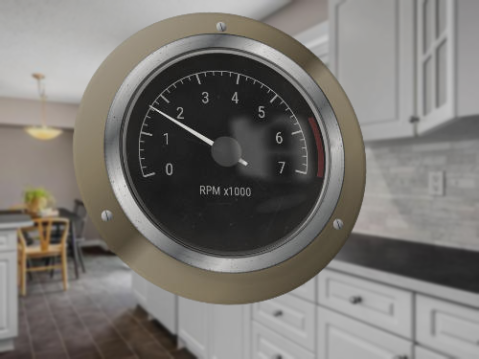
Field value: 1600; rpm
